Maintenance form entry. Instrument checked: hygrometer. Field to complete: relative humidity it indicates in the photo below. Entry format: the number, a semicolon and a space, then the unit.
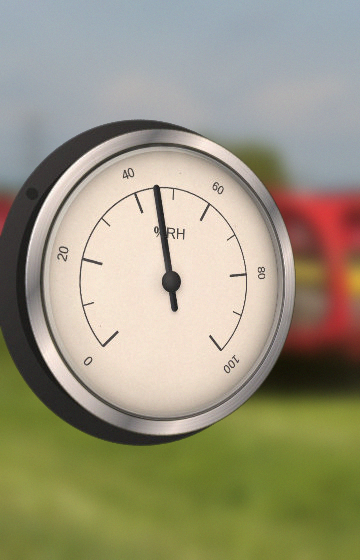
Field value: 45; %
